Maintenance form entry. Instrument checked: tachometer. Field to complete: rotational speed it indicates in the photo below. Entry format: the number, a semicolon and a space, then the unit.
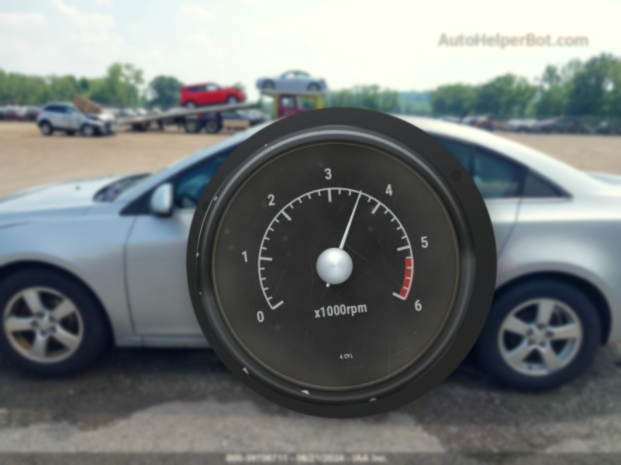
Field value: 3600; rpm
